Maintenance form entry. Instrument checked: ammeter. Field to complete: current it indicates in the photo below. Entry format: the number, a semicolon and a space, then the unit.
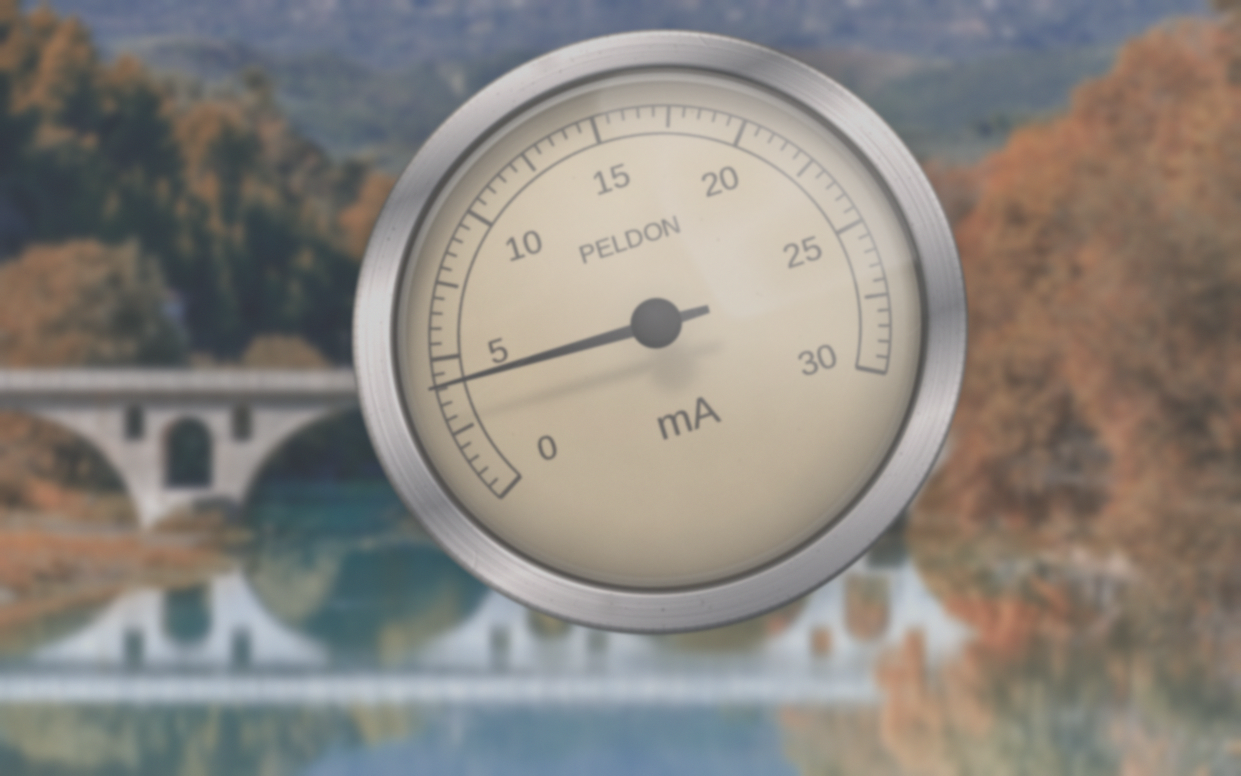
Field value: 4; mA
